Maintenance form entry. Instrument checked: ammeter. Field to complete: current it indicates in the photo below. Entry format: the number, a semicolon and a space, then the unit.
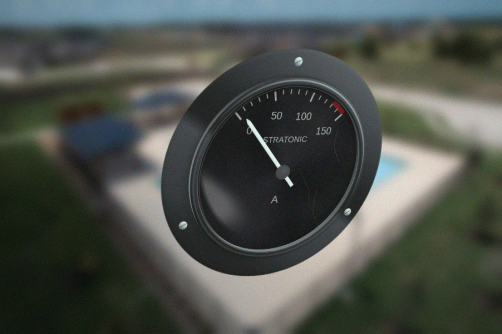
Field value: 5; A
